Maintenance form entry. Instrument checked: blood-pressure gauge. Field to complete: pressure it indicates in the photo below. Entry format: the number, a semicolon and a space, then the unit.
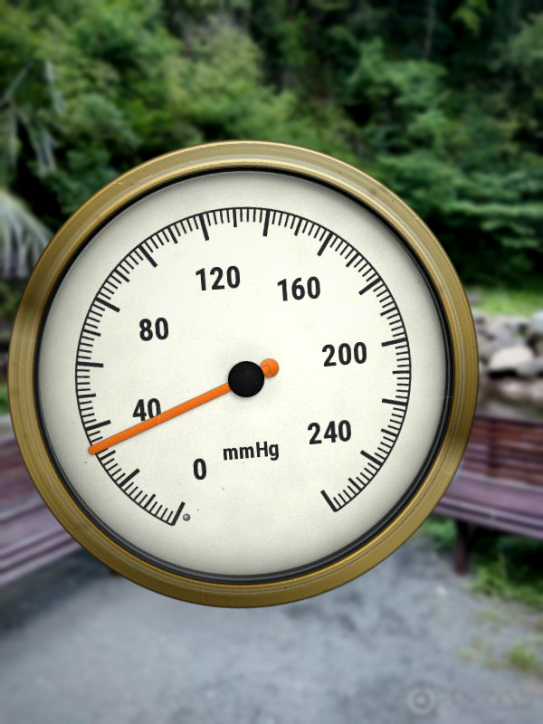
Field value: 34; mmHg
